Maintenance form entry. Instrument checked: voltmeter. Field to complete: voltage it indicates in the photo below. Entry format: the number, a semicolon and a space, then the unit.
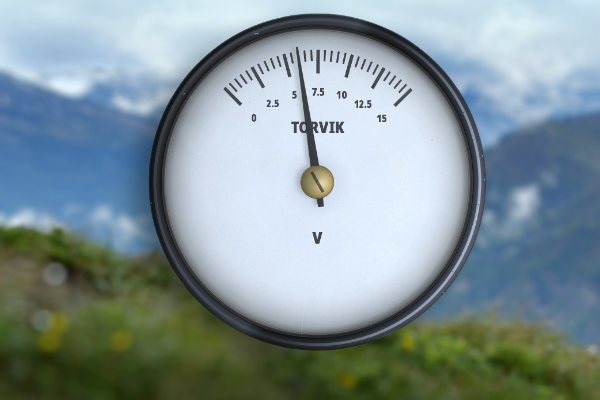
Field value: 6; V
